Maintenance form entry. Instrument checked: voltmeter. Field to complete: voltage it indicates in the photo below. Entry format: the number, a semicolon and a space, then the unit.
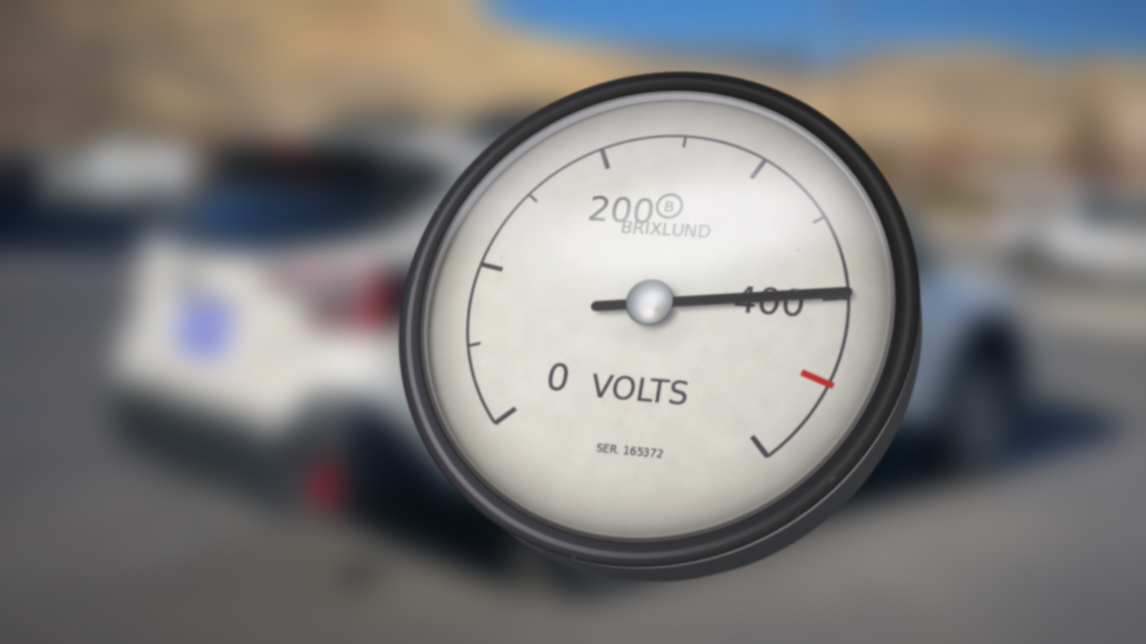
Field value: 400; V
